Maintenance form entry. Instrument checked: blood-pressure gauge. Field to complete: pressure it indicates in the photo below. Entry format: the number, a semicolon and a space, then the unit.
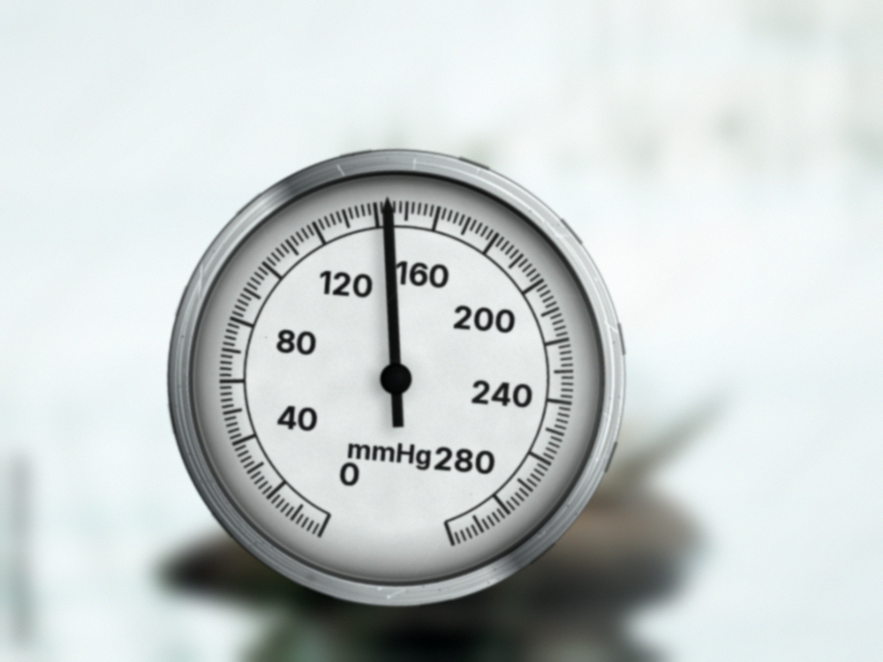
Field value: 144; mmHg
